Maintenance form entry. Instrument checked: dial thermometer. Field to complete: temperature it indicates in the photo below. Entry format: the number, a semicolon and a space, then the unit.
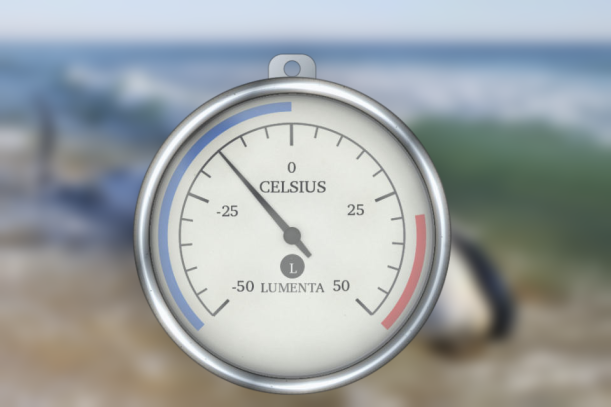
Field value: -15; °C
